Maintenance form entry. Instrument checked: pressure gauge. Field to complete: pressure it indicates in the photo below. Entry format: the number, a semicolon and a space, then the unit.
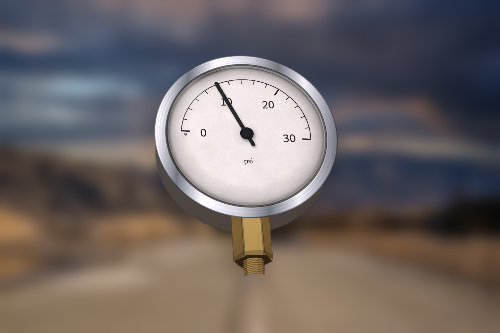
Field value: 10; psi
